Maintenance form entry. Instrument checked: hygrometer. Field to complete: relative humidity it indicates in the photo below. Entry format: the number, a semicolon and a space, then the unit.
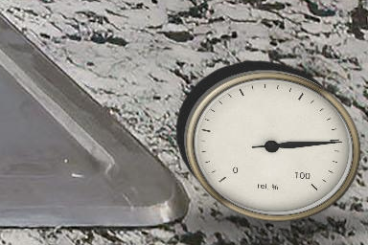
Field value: 80; %
